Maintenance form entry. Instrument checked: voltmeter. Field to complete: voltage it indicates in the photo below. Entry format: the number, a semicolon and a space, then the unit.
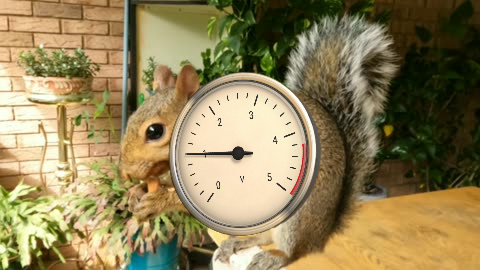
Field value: 1; V
